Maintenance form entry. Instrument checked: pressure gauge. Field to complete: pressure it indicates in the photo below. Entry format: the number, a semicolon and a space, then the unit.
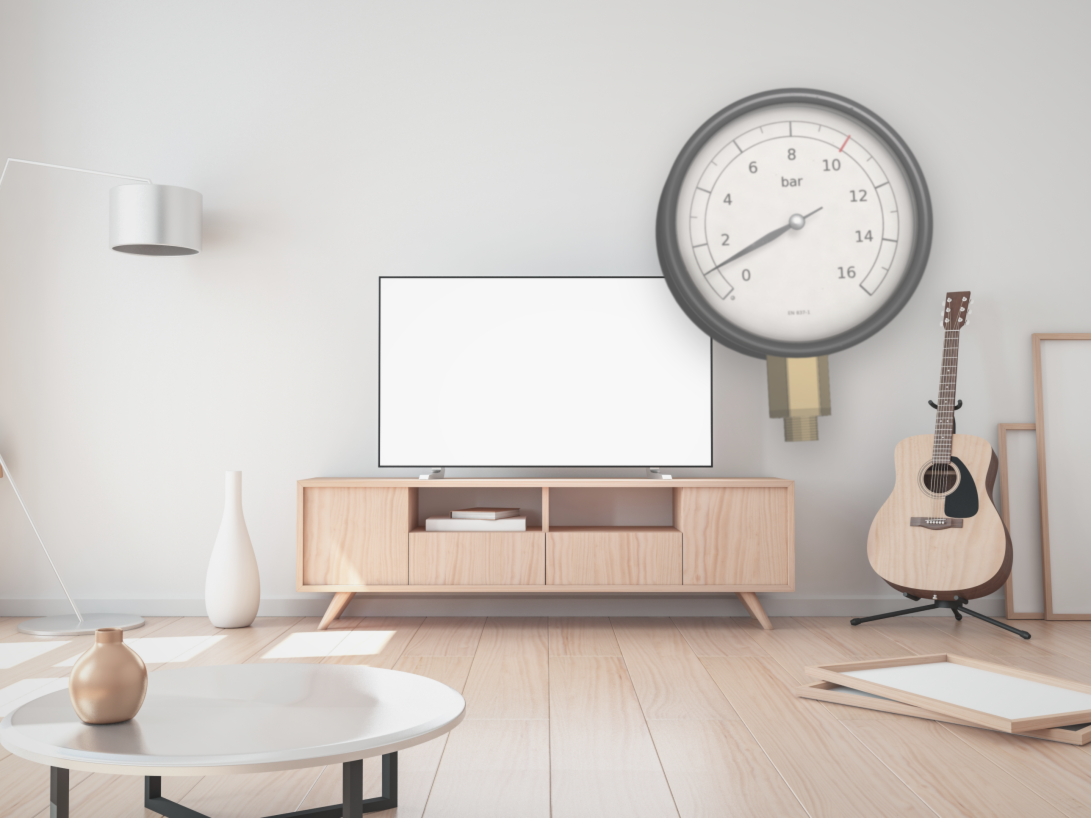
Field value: 1; bar
